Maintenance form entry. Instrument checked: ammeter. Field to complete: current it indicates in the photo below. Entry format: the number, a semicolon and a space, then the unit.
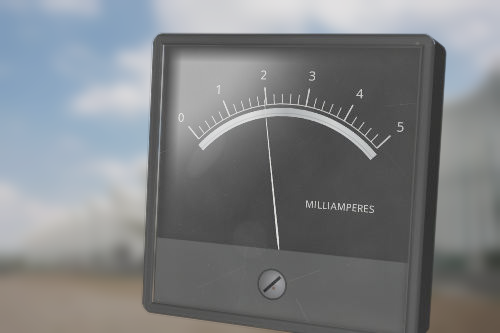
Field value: 2; mA
